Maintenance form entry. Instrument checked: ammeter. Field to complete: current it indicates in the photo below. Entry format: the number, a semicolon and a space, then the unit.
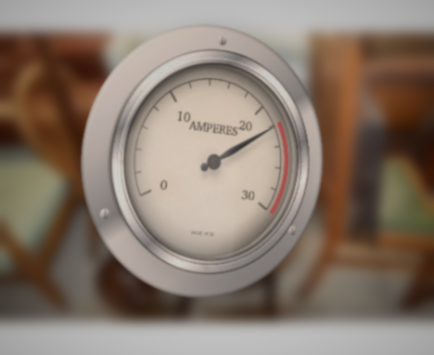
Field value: 22; A
